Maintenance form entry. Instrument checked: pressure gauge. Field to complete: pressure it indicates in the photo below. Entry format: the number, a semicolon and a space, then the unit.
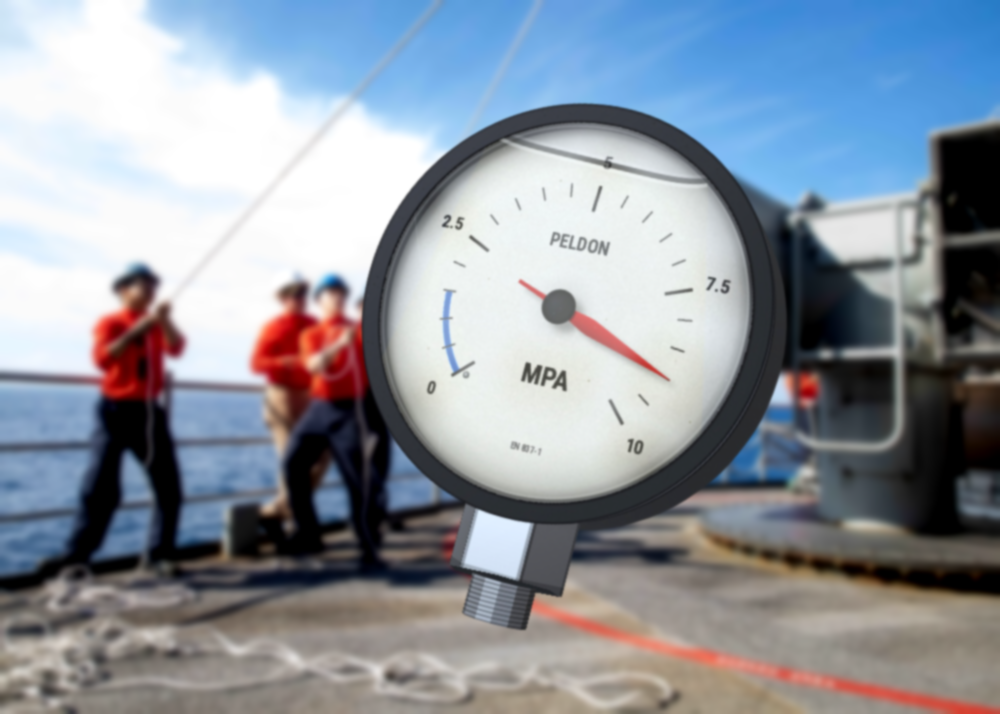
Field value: 9; MPa
